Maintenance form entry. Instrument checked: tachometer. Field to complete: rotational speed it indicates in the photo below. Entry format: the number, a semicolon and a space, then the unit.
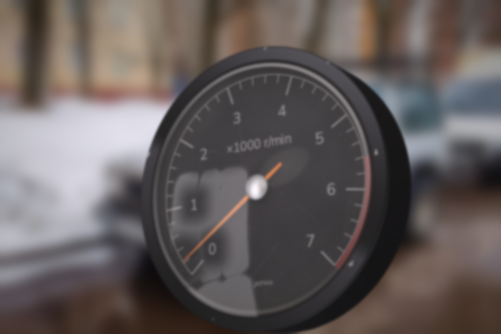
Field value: 200; rpm
